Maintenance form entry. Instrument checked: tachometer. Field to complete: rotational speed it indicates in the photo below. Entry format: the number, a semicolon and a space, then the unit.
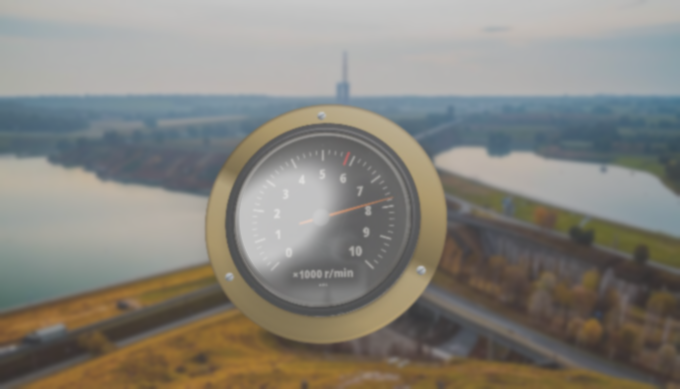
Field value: 7800; rpm
